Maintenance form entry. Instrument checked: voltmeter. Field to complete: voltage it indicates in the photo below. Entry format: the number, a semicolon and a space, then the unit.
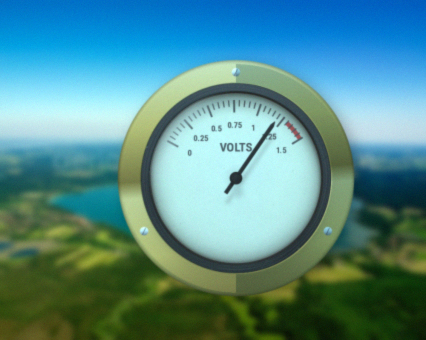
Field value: 1.2; V
